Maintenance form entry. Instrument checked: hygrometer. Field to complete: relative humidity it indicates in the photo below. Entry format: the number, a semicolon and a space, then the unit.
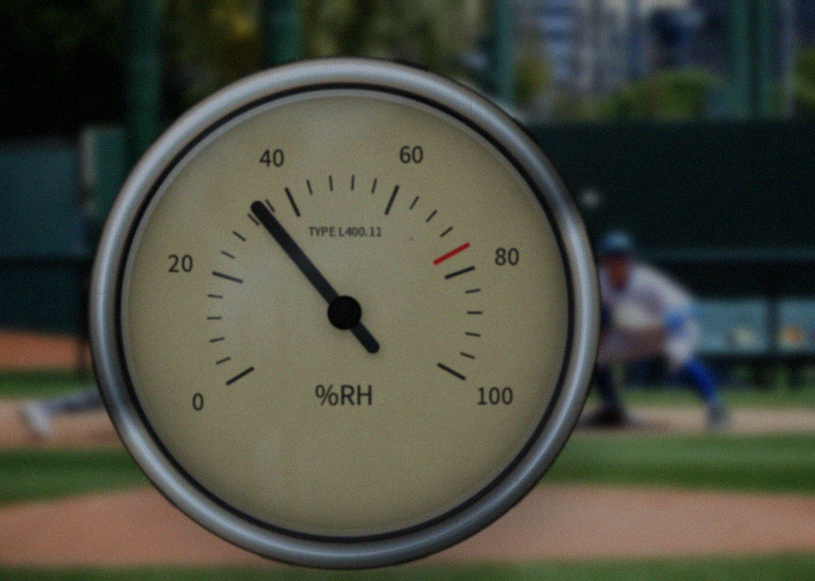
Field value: 34; %
